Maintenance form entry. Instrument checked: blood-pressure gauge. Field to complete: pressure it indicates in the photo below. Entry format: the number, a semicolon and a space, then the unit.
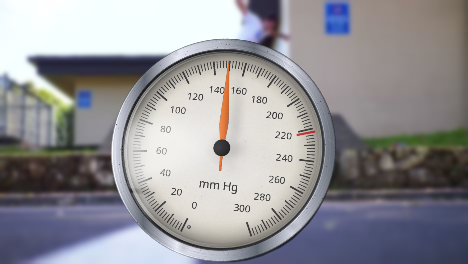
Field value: 150; mmHg
